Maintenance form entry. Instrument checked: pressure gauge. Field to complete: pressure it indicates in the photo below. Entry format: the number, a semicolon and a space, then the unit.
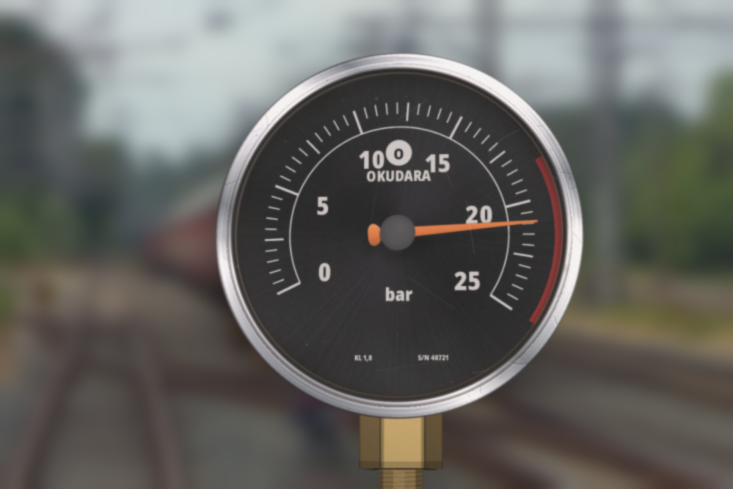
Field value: 21; bar
